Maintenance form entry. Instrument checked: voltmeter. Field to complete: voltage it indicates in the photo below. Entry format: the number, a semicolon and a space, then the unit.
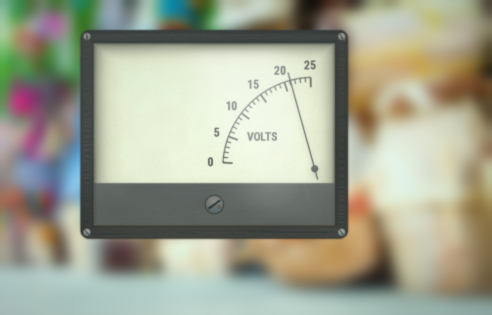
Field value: 21; V
